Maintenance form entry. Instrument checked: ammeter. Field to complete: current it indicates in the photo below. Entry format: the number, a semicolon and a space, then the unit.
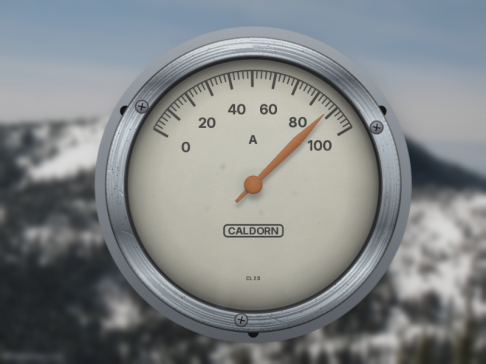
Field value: 88; A
